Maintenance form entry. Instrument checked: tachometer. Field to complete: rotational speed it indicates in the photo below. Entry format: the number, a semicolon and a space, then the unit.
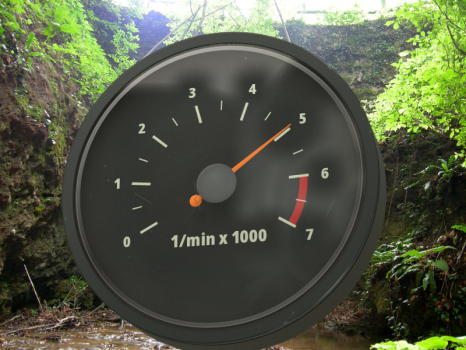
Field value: 5000; rpm
